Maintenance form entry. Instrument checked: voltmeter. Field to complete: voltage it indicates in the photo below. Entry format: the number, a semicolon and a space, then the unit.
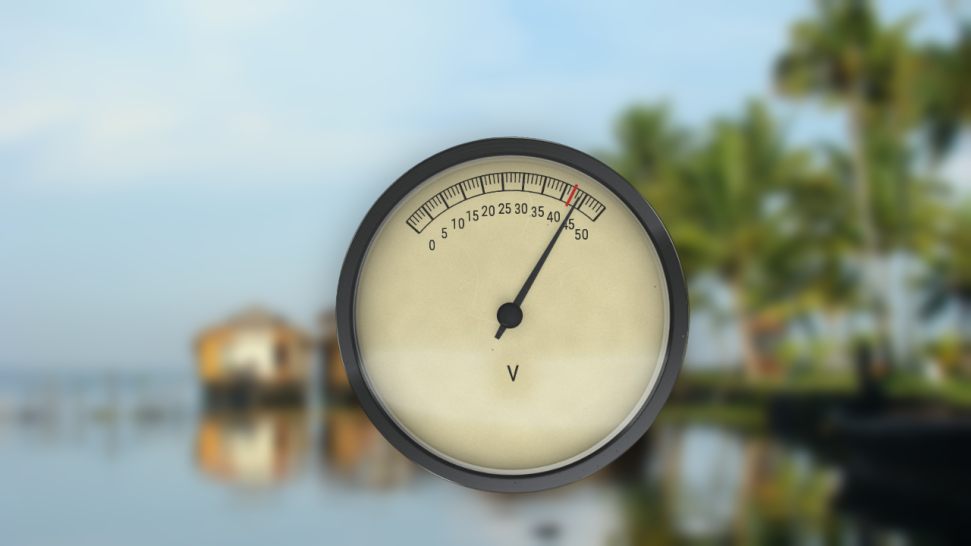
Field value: 44; V
